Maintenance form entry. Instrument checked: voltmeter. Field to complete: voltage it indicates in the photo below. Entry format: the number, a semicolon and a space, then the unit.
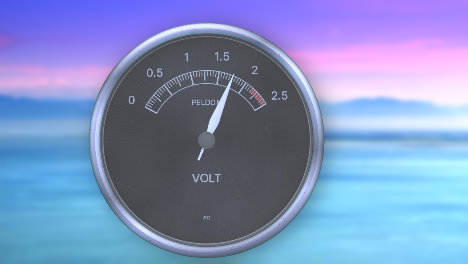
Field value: 1.75; V
